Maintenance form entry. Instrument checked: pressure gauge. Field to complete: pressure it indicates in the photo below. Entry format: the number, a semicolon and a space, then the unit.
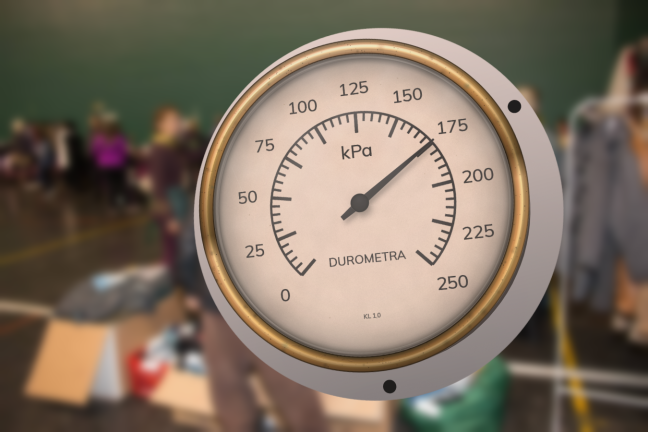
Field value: 175; kPa
